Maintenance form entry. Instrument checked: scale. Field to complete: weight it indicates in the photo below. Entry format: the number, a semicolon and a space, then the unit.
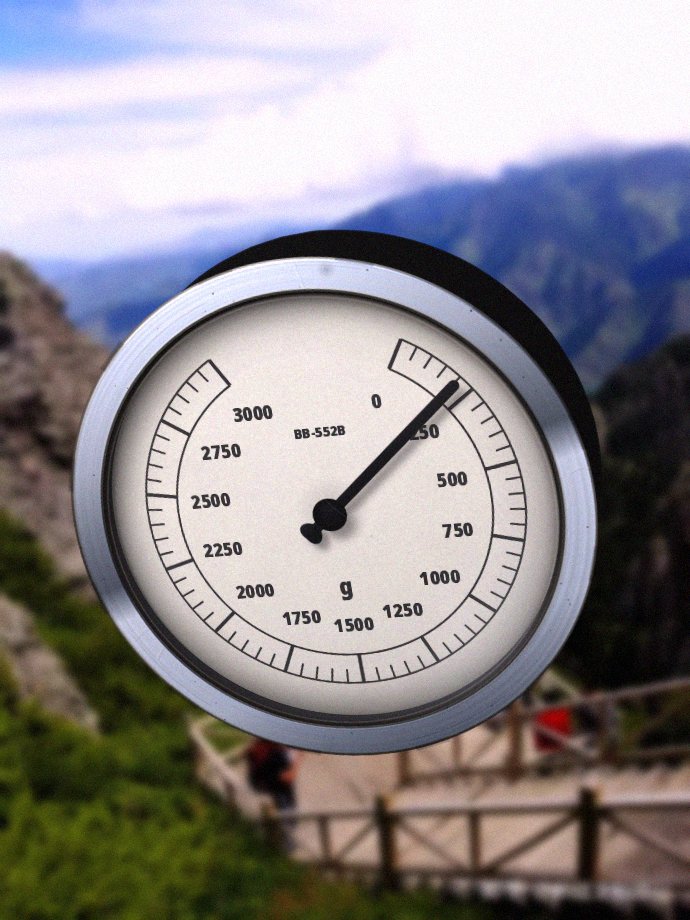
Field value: 200; g
